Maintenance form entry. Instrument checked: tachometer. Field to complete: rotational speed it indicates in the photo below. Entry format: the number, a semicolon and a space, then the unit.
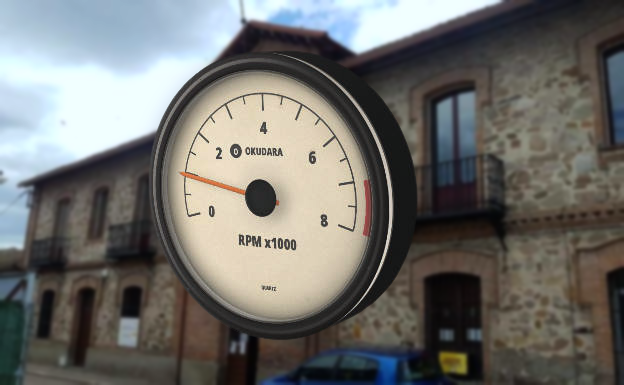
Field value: 1000; rpm
